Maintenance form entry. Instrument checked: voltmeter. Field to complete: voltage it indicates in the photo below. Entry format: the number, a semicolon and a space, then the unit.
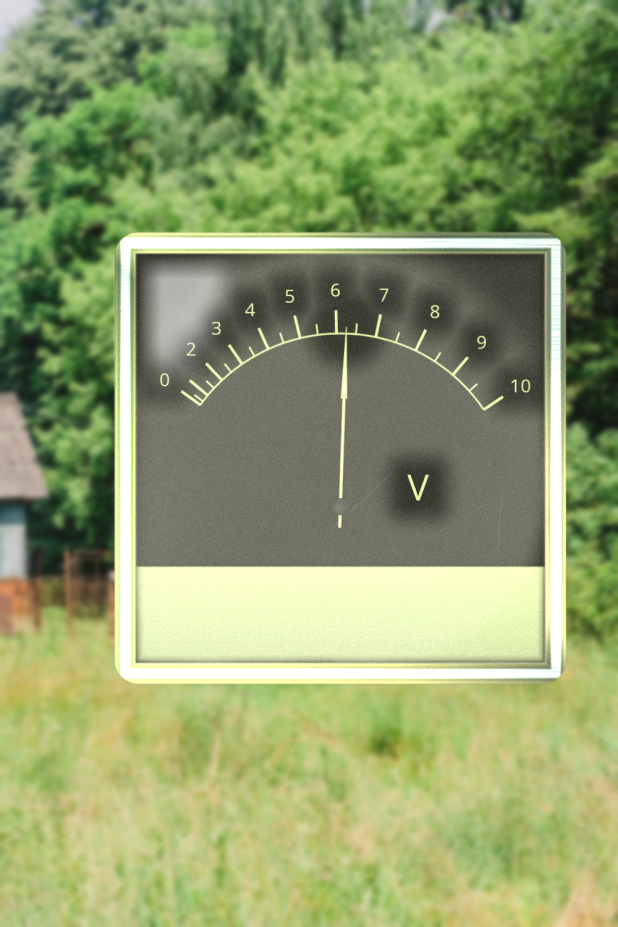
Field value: 6.25; V
